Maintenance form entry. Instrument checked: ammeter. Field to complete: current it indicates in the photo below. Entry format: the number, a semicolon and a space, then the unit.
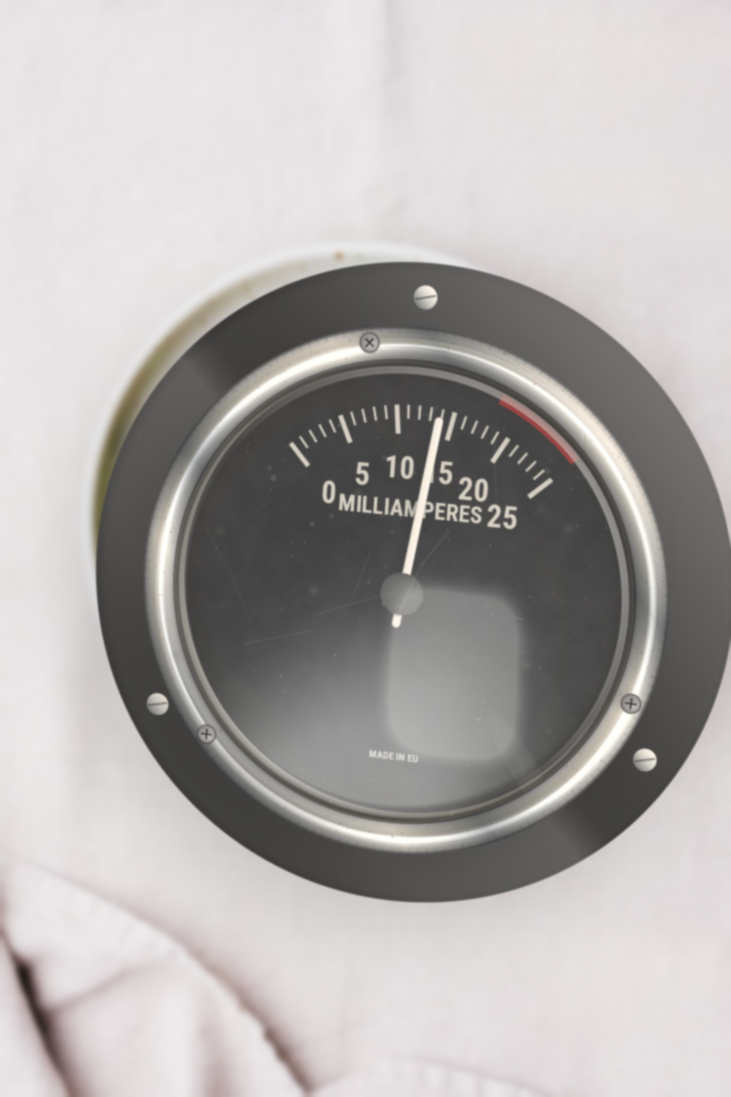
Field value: 14; mA
